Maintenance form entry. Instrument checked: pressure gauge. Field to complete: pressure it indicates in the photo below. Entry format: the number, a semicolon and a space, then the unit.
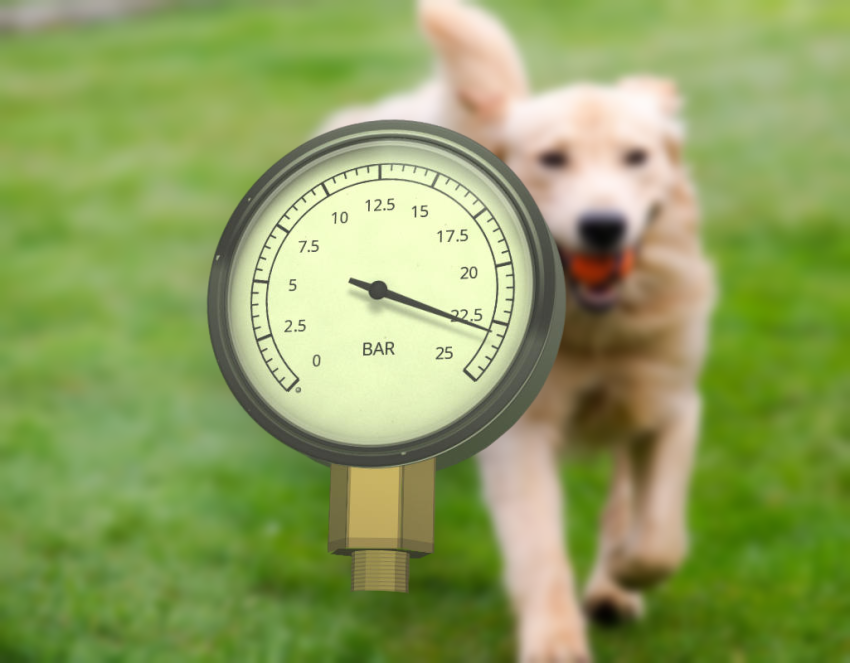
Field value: 23; bar
